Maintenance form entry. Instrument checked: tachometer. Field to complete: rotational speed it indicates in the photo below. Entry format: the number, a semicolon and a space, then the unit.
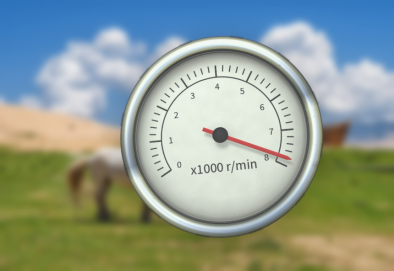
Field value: 7800; rpm
